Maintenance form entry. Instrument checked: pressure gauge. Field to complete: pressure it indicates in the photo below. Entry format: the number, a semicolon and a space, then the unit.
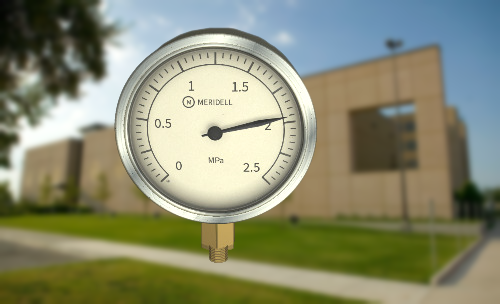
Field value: 1.95; MPa
